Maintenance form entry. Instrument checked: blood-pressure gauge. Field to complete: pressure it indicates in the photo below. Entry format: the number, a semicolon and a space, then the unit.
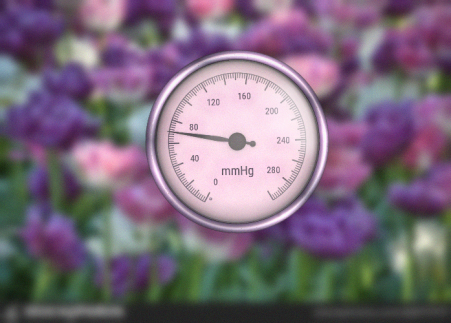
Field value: 70; mmHg
